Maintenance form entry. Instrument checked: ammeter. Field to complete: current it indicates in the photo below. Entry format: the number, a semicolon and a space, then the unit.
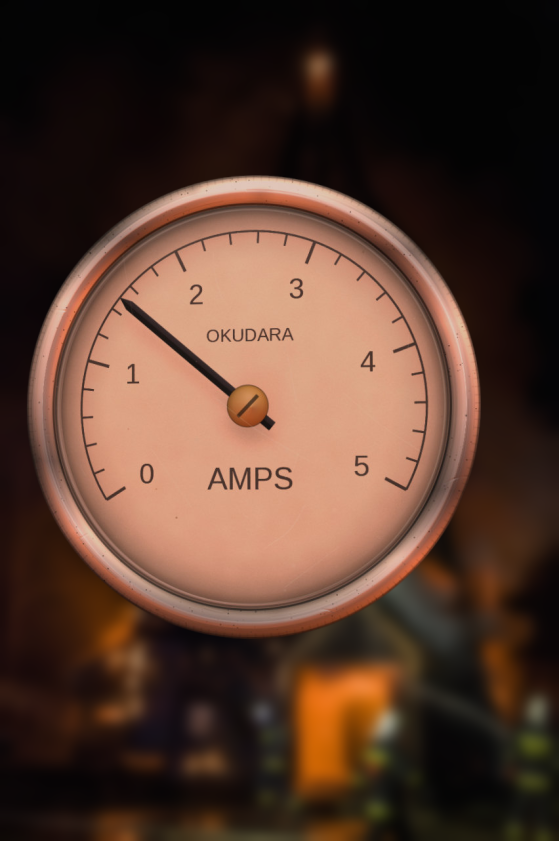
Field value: 1.5; A
